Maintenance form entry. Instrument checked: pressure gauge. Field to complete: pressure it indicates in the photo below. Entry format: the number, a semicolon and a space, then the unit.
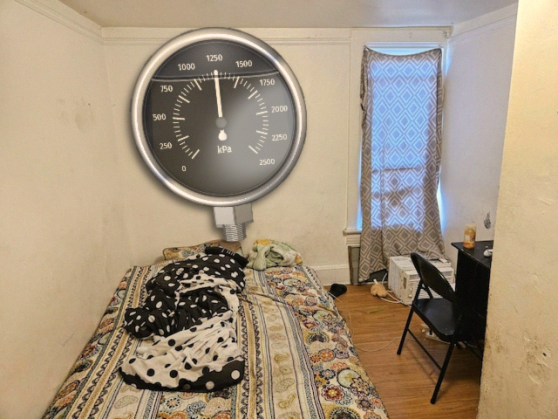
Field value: 1250; kPa
